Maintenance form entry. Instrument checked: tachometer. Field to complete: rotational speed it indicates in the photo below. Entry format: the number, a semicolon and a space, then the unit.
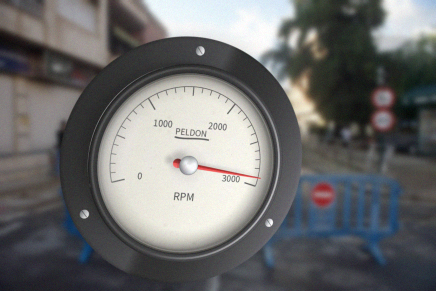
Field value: 2900; rpm
